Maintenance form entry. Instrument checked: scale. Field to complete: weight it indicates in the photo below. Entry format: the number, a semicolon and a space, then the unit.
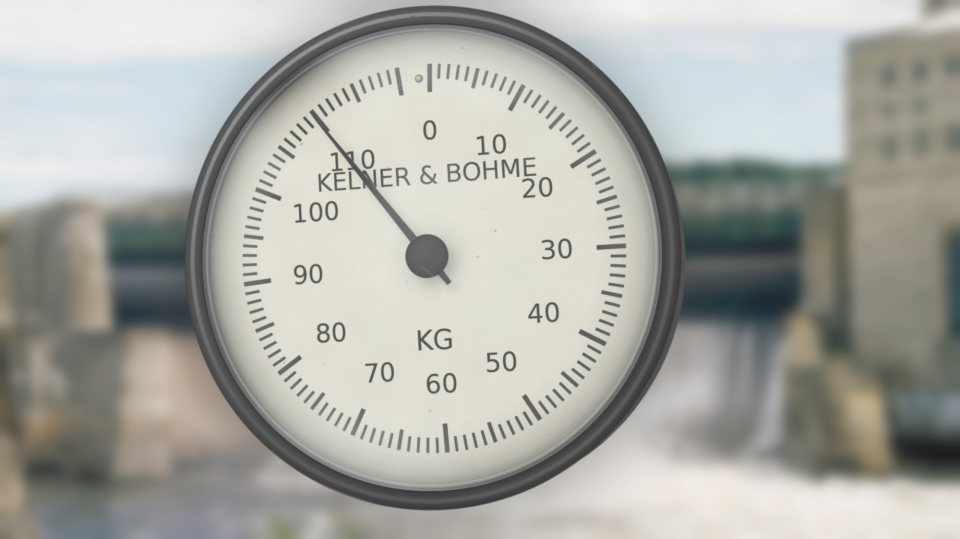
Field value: 110; kg
